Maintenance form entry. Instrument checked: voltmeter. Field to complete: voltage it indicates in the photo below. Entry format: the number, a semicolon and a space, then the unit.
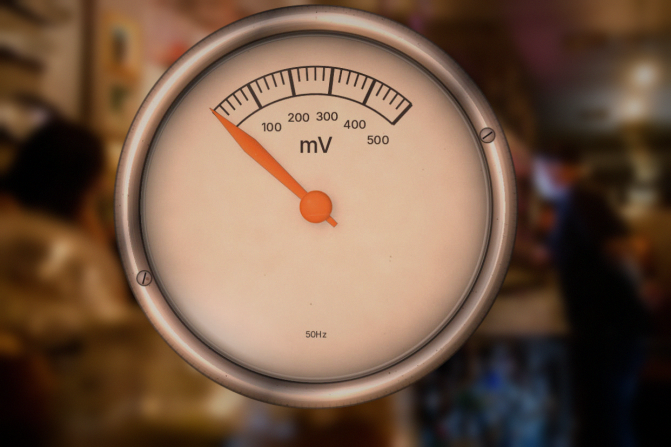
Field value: 0; mV
